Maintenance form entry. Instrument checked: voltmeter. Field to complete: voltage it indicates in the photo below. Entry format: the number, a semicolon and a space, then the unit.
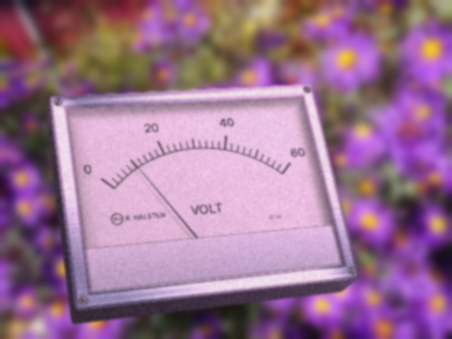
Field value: 10; V
